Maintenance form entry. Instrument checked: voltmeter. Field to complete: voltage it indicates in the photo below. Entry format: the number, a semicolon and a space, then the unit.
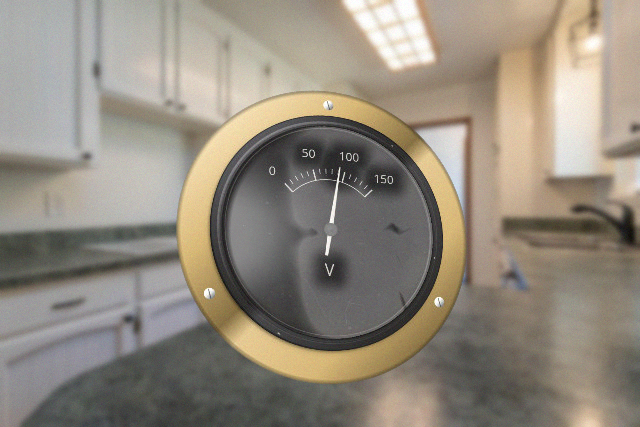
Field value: 90; V
